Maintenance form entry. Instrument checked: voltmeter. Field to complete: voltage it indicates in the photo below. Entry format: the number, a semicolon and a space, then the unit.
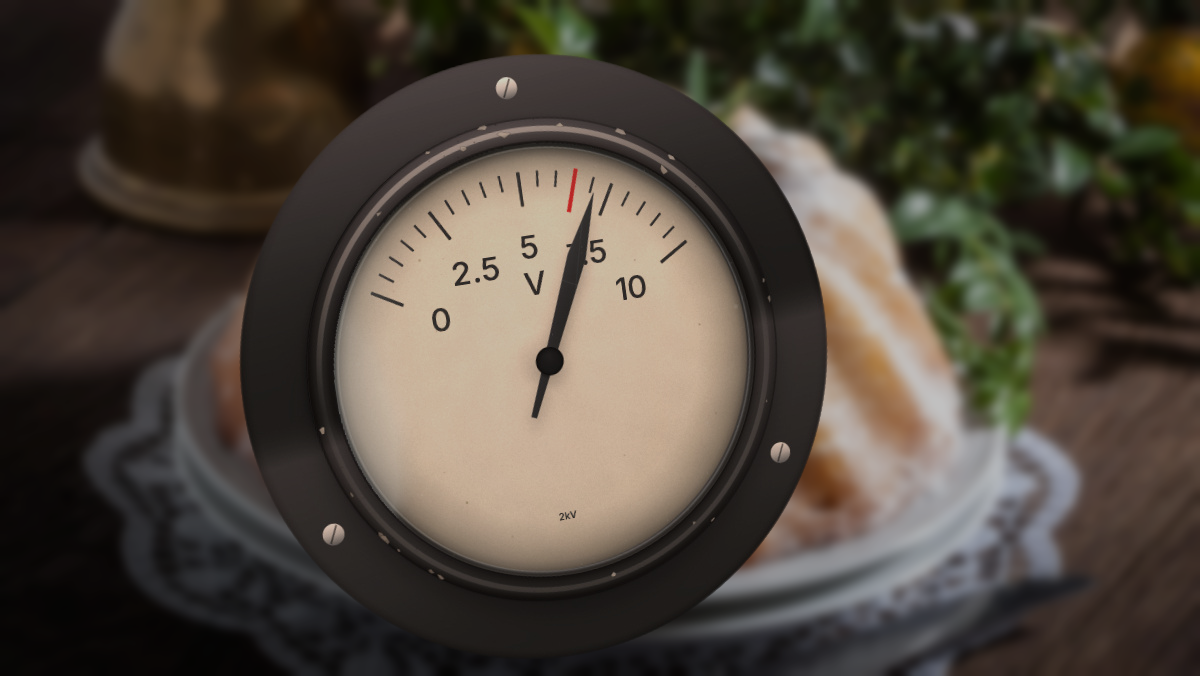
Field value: 7; V
